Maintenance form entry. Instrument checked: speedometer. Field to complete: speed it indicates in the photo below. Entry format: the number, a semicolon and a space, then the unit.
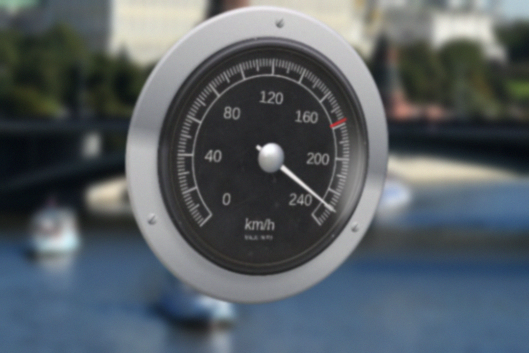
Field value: 230; km/h
